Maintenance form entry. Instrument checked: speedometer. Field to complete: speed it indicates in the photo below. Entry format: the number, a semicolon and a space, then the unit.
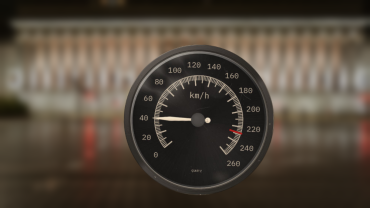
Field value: 40; km/h
